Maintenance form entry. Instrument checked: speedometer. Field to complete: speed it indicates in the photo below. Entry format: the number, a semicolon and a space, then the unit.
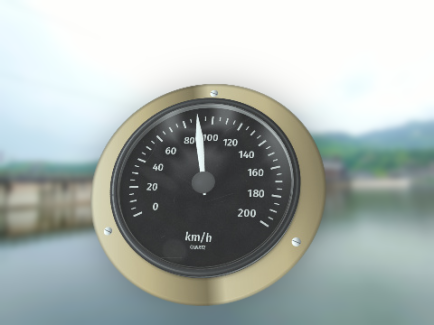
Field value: 90; km/h
